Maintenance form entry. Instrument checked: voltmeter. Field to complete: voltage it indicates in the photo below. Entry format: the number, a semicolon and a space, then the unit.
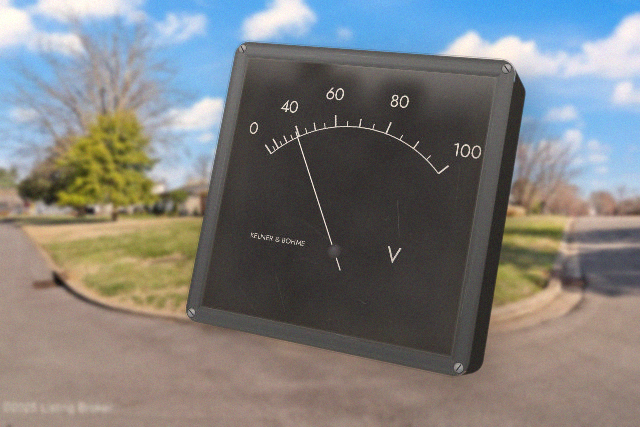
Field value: 40; V
